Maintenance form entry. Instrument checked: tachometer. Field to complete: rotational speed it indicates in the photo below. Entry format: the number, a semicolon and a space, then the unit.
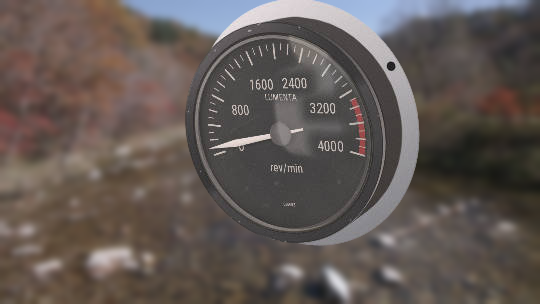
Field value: 100; rpm
